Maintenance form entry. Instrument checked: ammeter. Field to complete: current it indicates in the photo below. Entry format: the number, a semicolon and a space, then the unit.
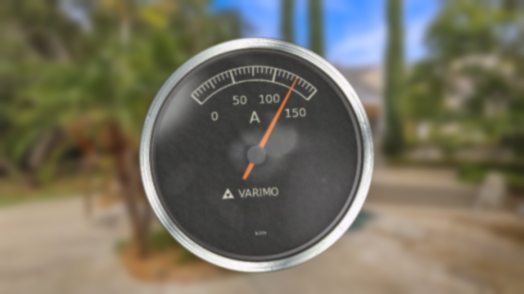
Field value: 125; A
